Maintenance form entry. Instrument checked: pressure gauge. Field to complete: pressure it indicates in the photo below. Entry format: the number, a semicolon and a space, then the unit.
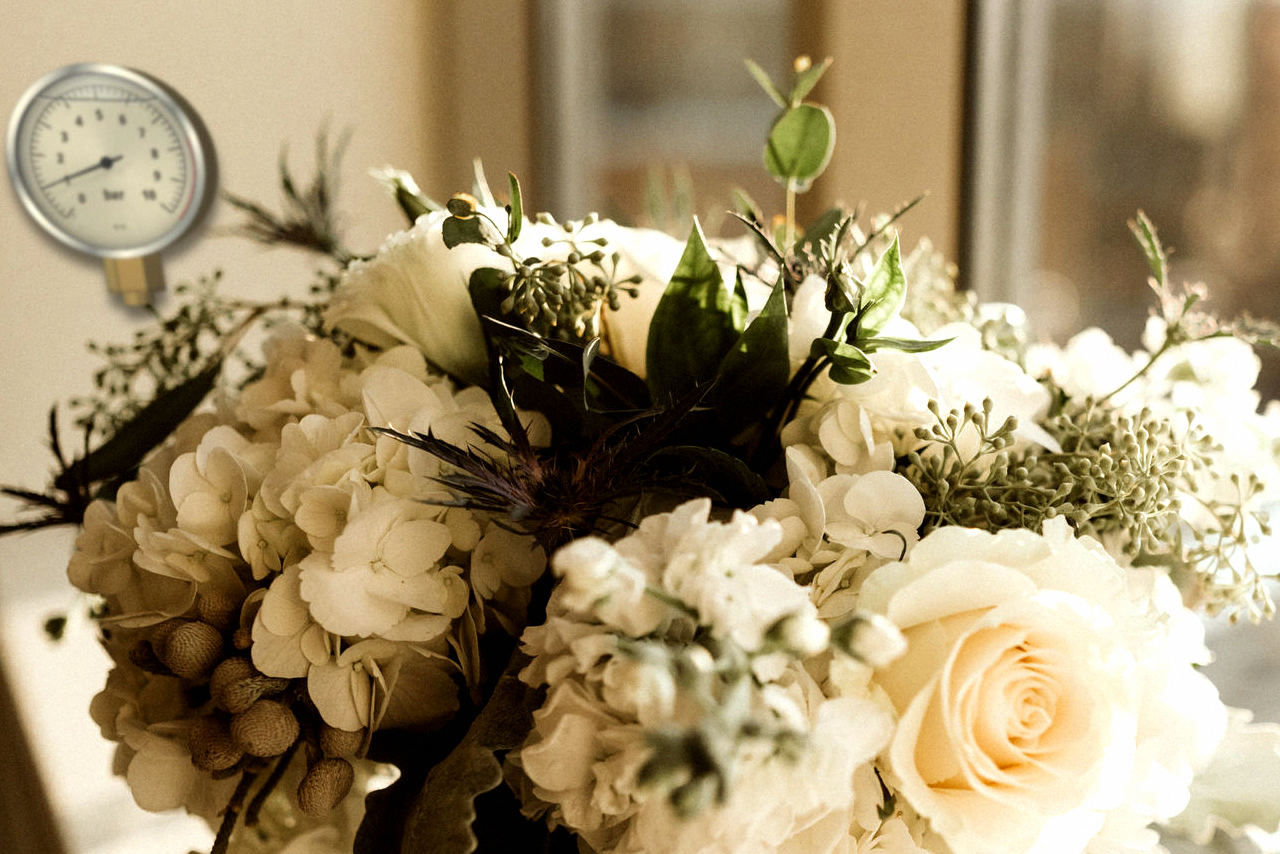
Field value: 1; bar
